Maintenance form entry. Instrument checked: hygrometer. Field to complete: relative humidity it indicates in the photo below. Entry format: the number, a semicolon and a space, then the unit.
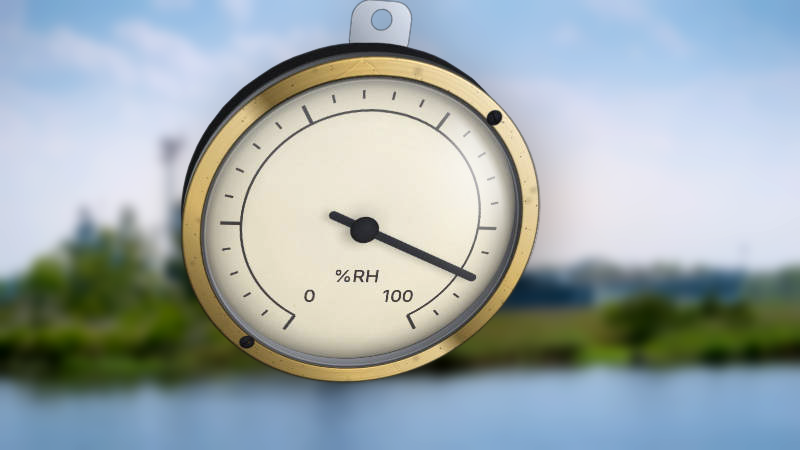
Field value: 88; %
